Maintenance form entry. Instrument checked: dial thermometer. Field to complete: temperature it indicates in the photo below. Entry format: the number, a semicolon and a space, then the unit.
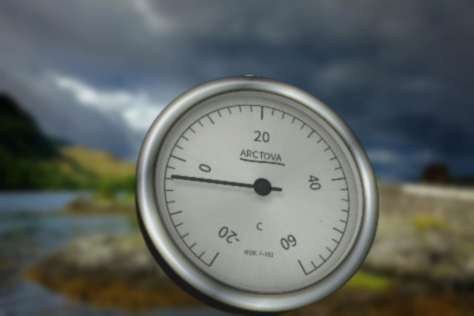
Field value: -4; °C
